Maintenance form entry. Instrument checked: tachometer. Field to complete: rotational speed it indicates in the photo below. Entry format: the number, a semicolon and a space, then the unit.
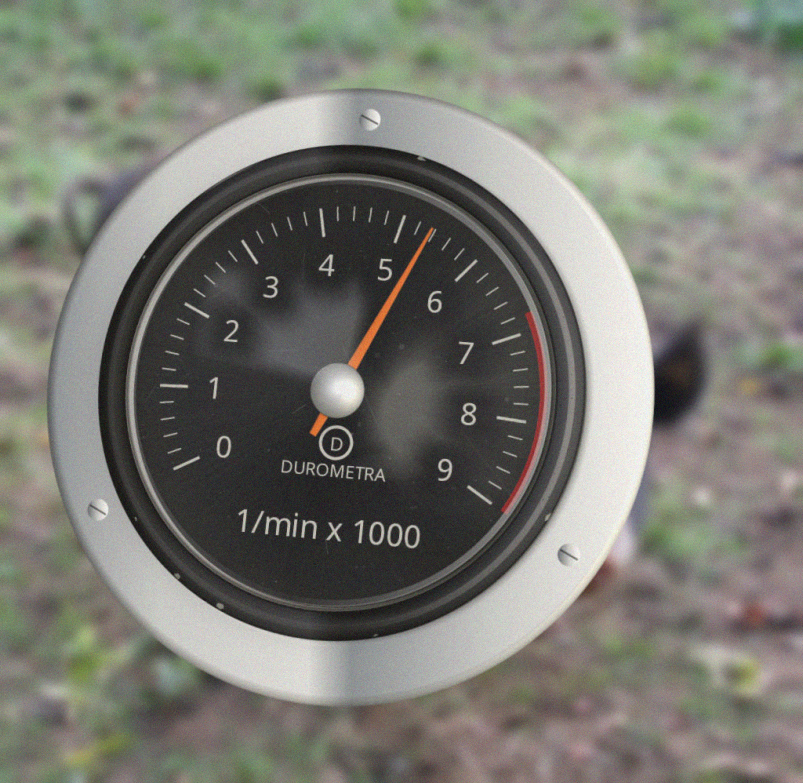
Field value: 5400; rpm
